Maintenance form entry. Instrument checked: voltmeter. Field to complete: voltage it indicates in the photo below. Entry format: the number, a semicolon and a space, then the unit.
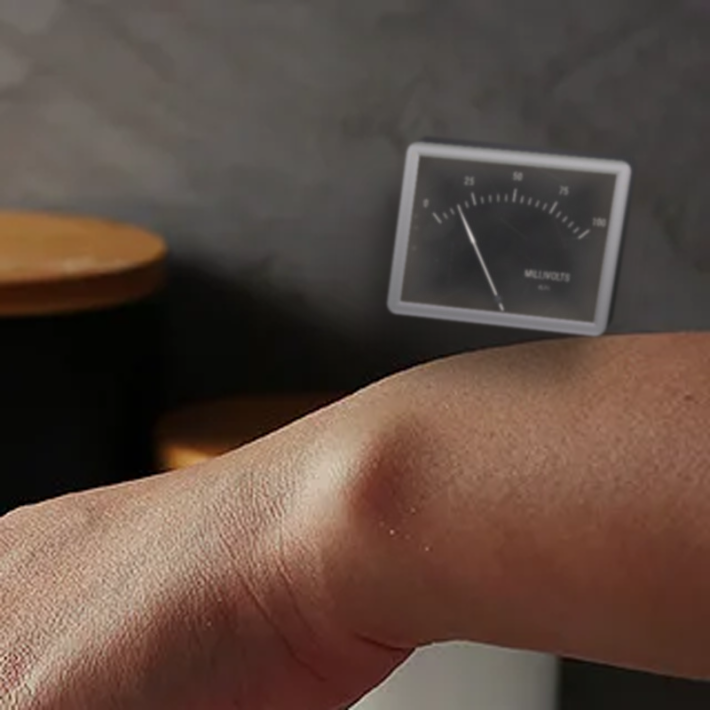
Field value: 15; mV
